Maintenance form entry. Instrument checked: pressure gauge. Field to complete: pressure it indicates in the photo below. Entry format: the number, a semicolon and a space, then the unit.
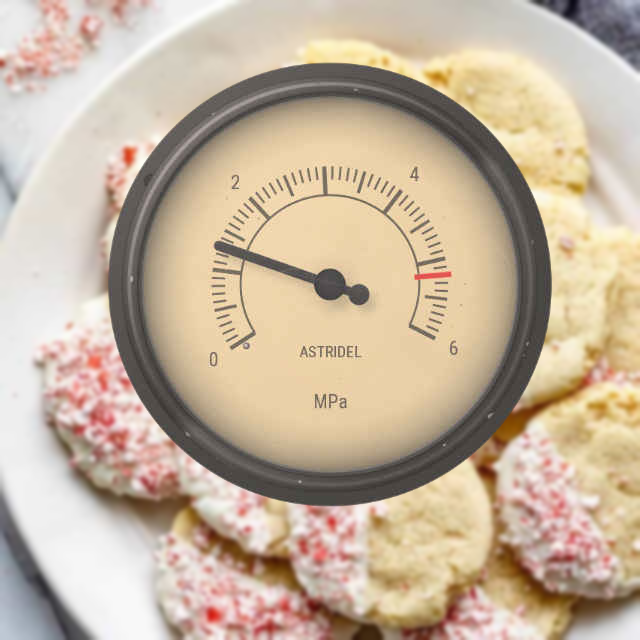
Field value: 1.3; MPa
